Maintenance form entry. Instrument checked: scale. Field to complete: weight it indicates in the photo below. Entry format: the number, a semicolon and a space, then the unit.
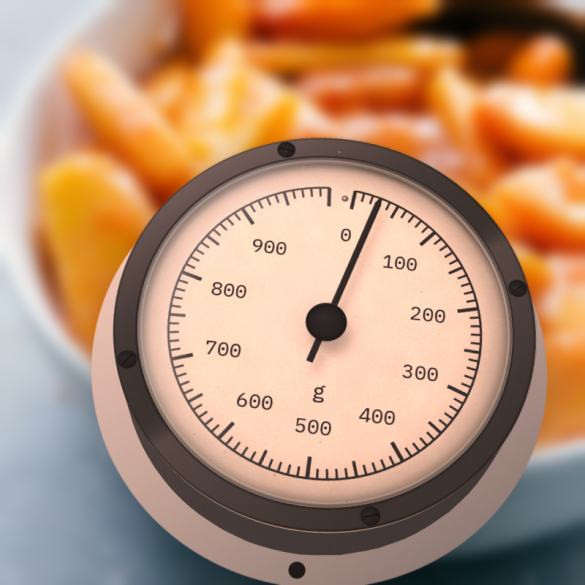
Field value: 30; g
